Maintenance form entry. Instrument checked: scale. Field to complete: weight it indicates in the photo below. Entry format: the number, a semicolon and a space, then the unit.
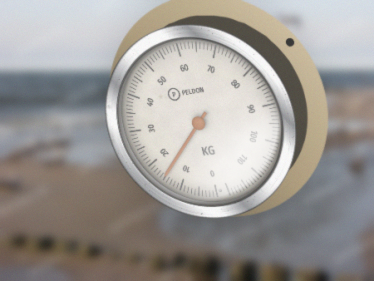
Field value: 15; kg
